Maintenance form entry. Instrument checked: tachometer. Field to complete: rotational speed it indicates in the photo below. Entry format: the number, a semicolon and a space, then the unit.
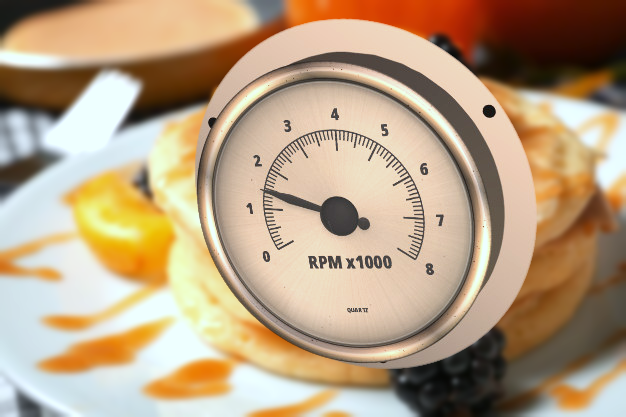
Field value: 1500; rpm
